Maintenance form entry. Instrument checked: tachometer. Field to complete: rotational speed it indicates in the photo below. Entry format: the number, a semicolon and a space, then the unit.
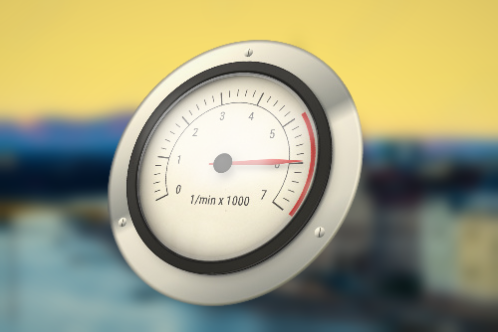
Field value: 6000; rpm
